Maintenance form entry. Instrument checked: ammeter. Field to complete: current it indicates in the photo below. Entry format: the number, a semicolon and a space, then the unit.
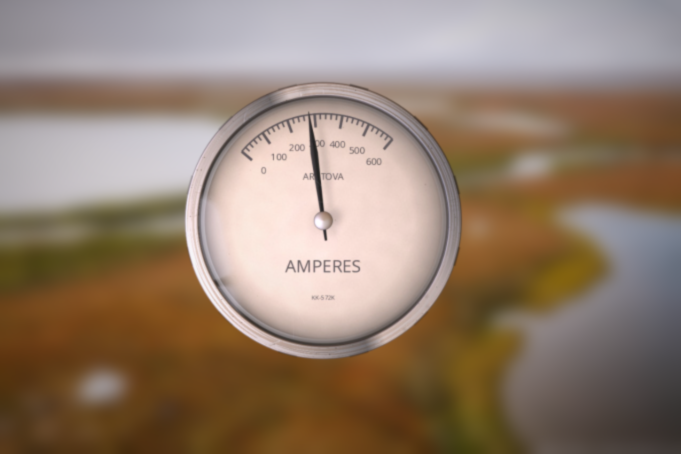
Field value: 280; A
